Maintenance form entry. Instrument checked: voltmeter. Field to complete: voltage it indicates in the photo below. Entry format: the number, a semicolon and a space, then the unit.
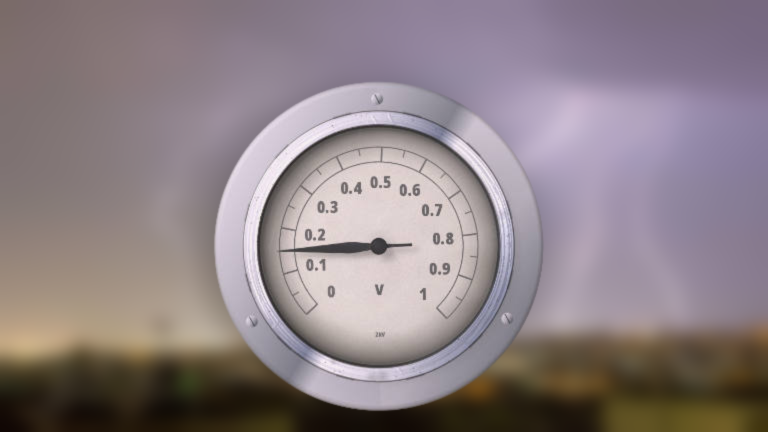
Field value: 0.15; V
